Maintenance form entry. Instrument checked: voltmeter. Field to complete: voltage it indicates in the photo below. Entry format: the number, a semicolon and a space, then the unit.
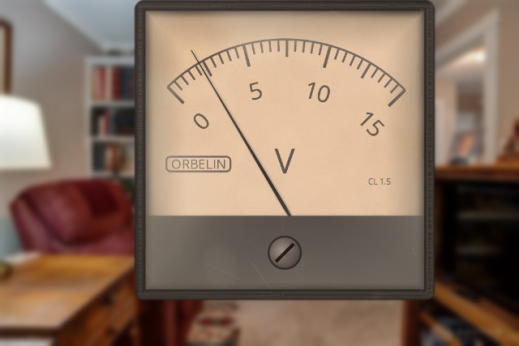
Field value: 2.25; V
